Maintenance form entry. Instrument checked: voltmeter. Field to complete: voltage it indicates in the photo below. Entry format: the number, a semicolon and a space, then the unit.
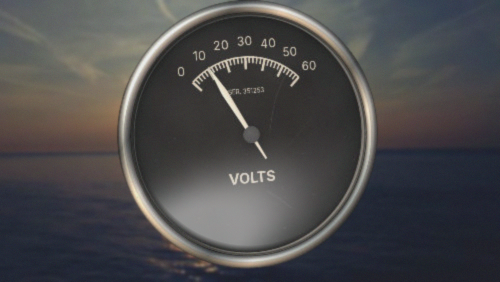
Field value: 10; V
